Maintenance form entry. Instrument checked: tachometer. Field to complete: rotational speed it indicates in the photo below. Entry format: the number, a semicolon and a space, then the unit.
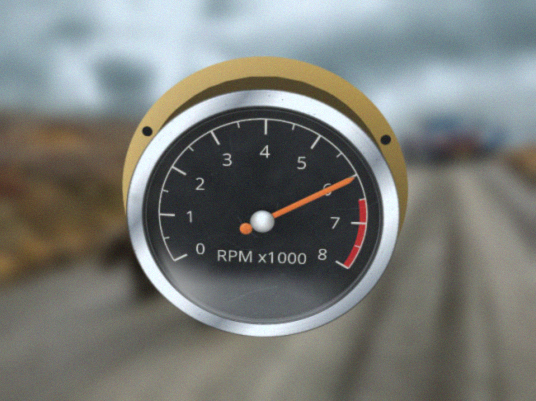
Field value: 6000; rpm
